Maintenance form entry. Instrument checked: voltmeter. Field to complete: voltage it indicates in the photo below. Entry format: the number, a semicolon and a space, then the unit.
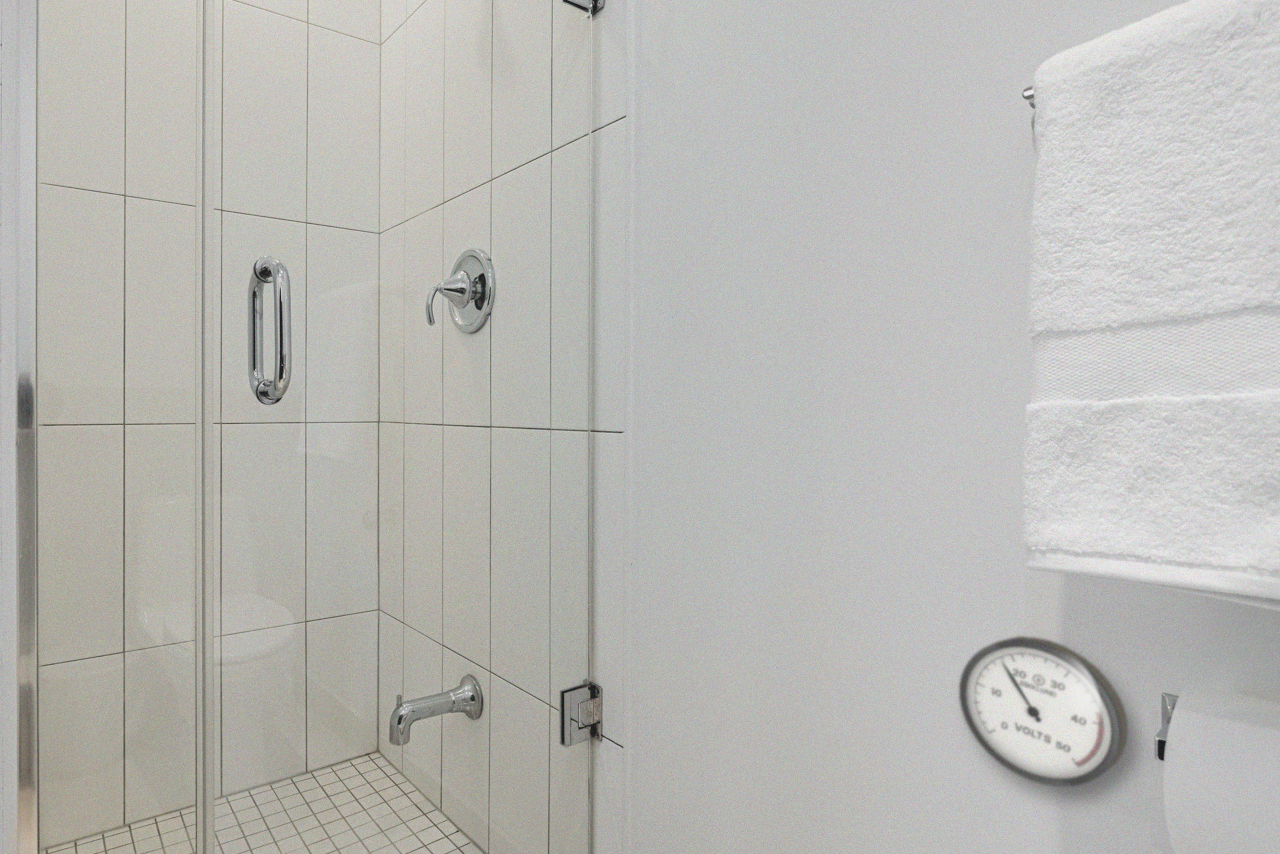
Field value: 18; V
